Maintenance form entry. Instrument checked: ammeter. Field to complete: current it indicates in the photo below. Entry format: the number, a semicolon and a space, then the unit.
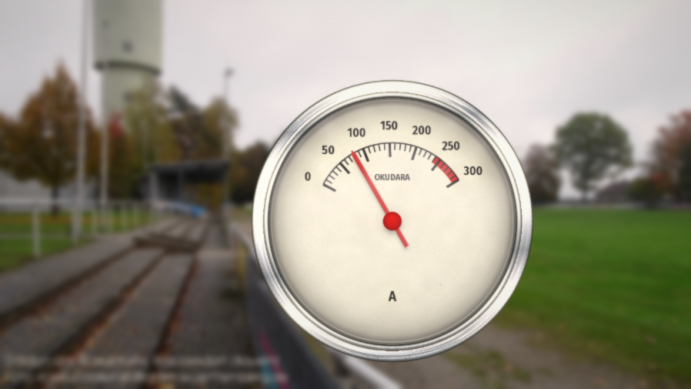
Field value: 80; A
